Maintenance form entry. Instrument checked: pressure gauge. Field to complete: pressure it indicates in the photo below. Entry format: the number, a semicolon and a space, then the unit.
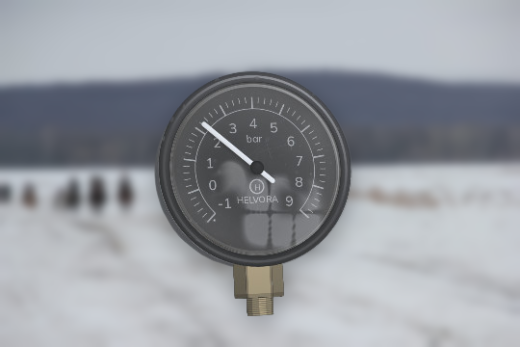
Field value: 2.2; bar
